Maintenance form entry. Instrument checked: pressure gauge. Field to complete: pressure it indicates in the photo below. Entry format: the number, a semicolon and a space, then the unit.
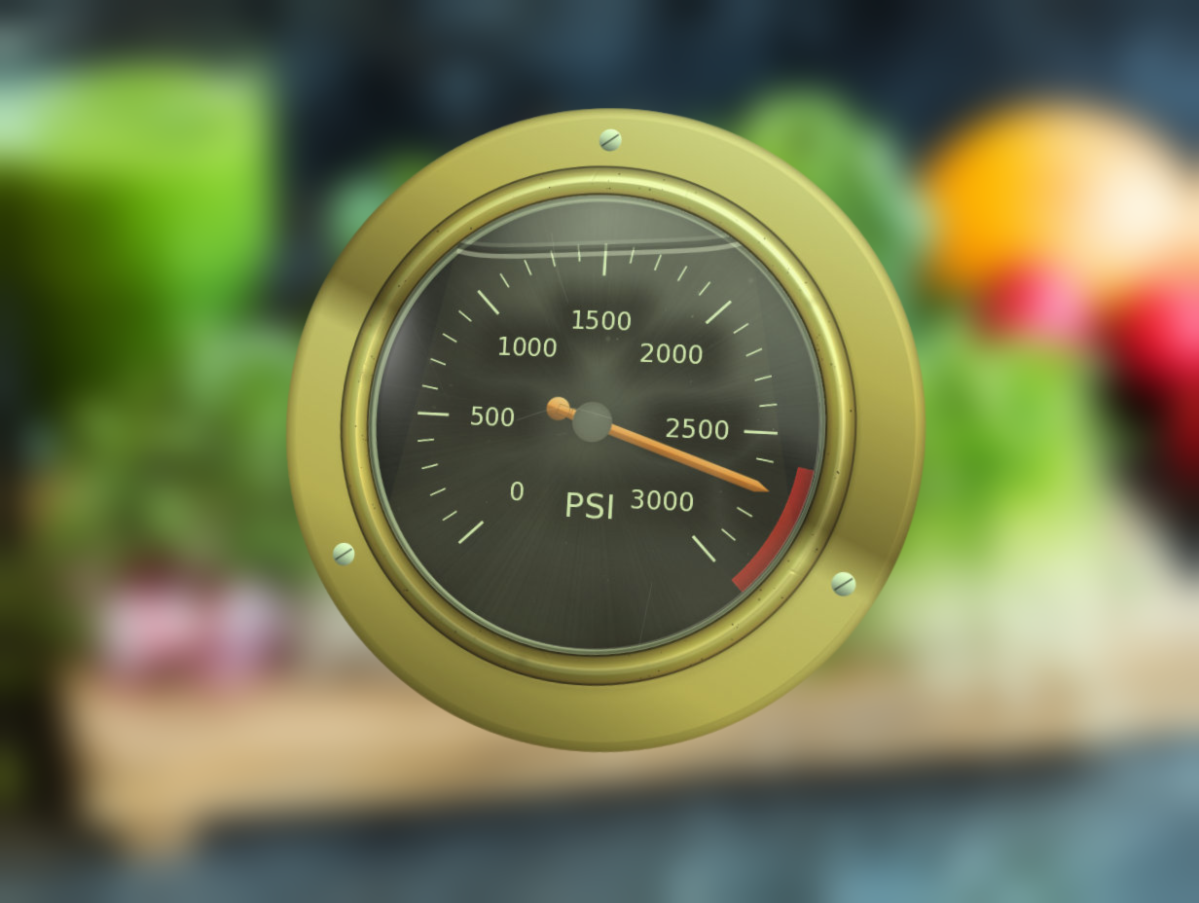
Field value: 2700; psi
